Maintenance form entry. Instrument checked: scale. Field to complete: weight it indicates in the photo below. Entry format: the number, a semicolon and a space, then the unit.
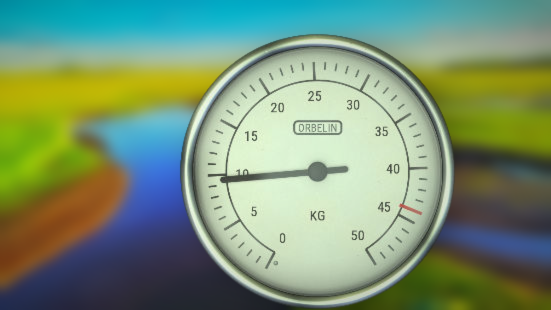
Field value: 9.5; kg
